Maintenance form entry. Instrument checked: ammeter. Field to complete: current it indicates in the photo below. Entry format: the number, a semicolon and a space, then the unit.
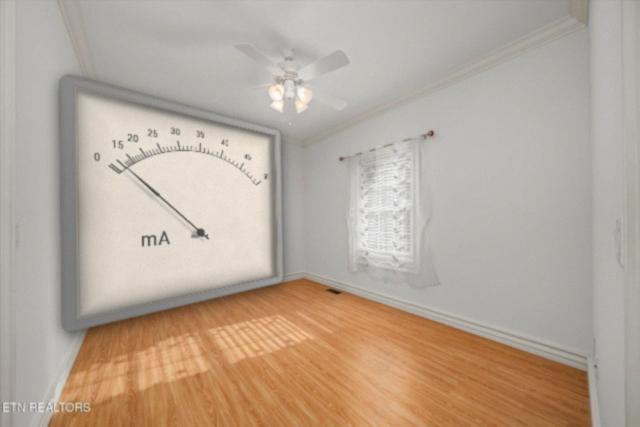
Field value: 10; mA
